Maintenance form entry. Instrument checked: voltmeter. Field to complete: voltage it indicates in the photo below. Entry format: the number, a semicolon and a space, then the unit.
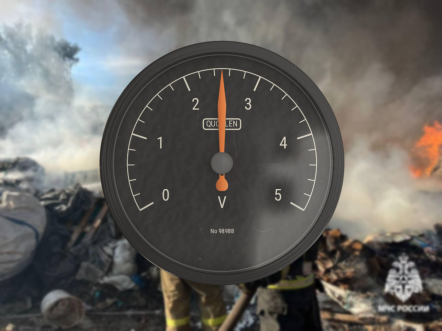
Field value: 2.5; V
